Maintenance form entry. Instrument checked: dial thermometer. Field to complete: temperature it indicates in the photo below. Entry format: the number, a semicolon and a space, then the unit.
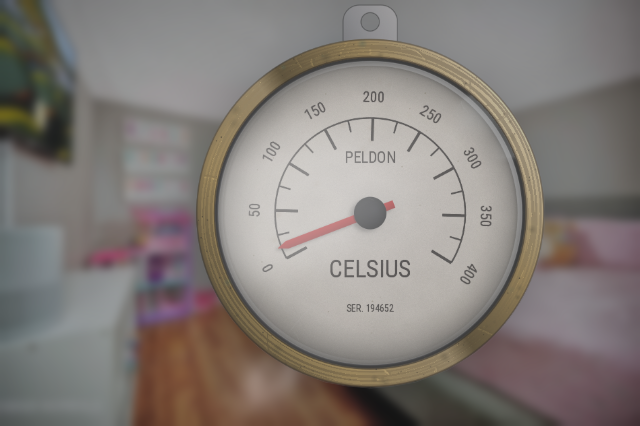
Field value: 12.5; °C
